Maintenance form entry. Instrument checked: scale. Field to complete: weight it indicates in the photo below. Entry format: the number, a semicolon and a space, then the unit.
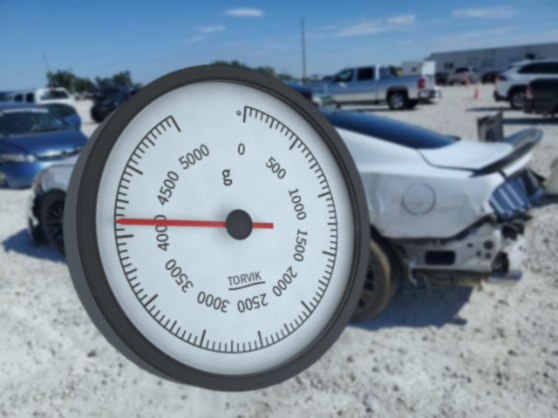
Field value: 4100; g
